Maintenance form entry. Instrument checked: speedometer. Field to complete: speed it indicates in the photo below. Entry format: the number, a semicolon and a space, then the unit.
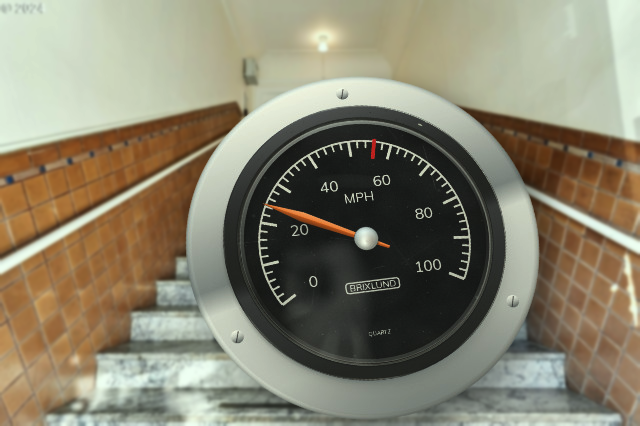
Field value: 24; mph
